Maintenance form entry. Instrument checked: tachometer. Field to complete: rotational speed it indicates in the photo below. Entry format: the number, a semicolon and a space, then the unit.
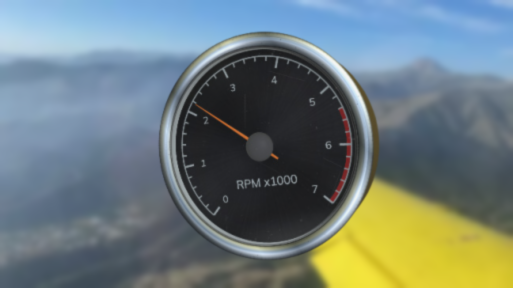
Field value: 2200; rpm
